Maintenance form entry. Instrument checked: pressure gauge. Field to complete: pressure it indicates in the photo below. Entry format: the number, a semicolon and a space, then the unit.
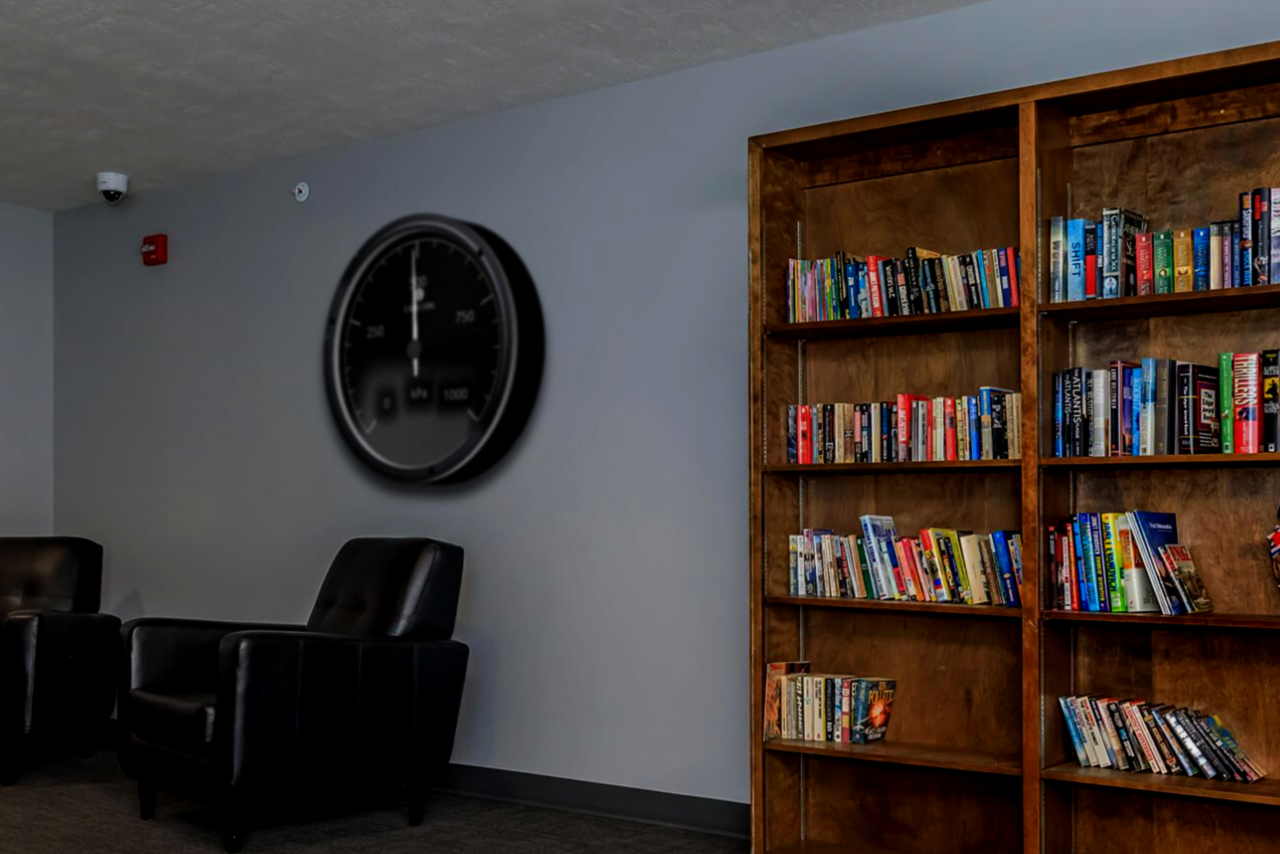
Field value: 500; kPa
